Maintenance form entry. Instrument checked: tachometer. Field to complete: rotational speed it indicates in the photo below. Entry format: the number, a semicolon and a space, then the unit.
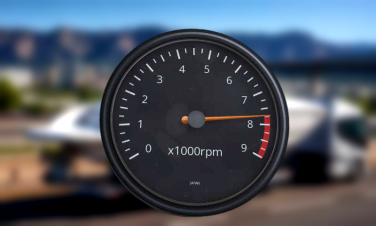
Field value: 7750; rpm
